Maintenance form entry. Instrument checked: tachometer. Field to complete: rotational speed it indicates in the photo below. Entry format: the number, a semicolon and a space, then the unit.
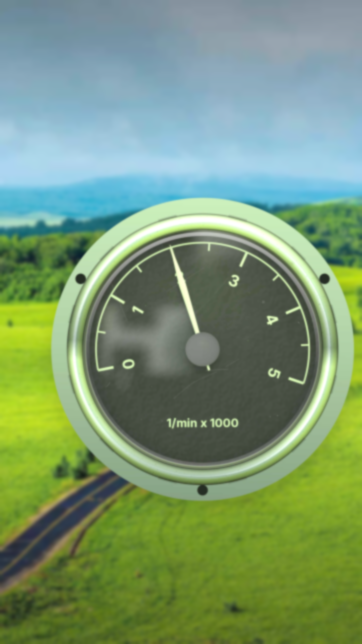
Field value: 2000; rpm
